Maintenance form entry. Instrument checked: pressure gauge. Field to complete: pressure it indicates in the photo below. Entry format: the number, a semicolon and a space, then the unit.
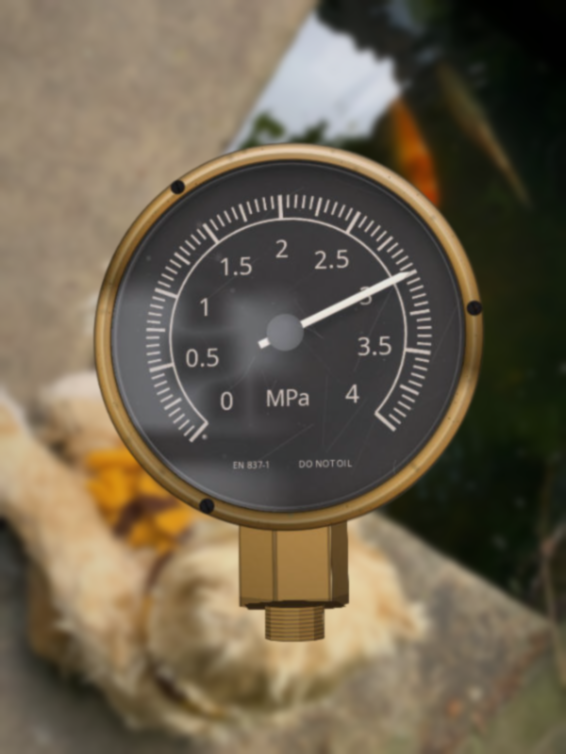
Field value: 3; MPa
